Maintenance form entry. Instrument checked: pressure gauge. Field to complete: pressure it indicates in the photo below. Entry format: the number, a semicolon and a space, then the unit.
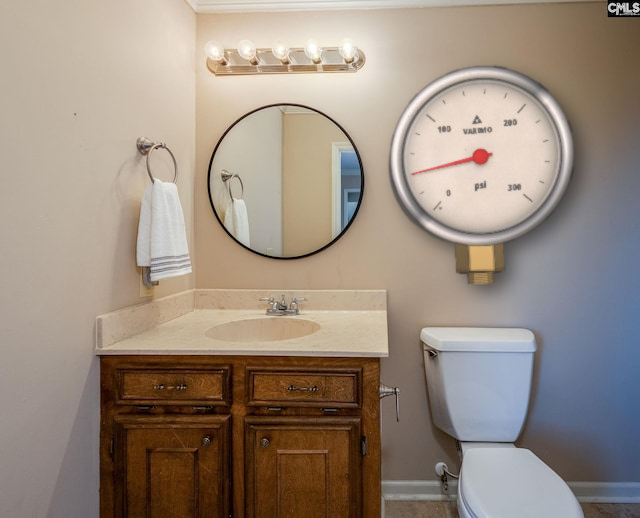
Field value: 40; psi
